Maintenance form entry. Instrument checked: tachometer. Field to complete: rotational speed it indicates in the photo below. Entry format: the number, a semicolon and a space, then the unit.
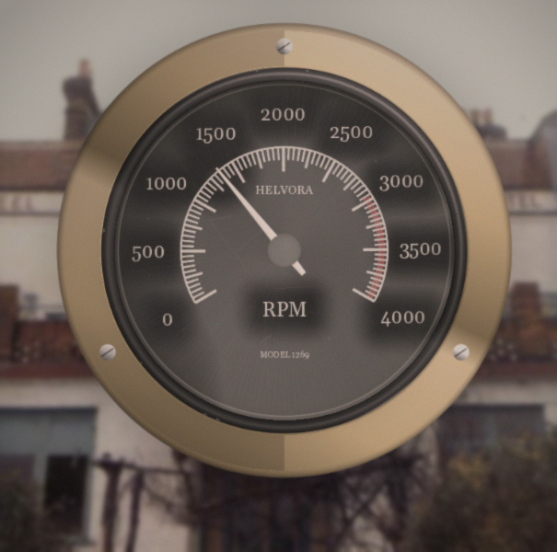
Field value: 1350; rpm
